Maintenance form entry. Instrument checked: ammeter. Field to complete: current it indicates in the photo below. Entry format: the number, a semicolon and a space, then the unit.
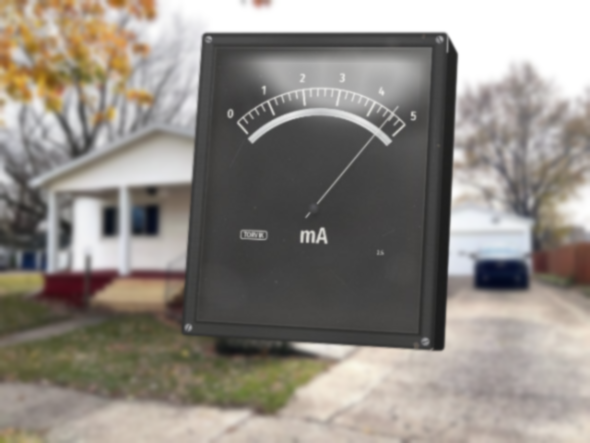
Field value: 4.6; mA
